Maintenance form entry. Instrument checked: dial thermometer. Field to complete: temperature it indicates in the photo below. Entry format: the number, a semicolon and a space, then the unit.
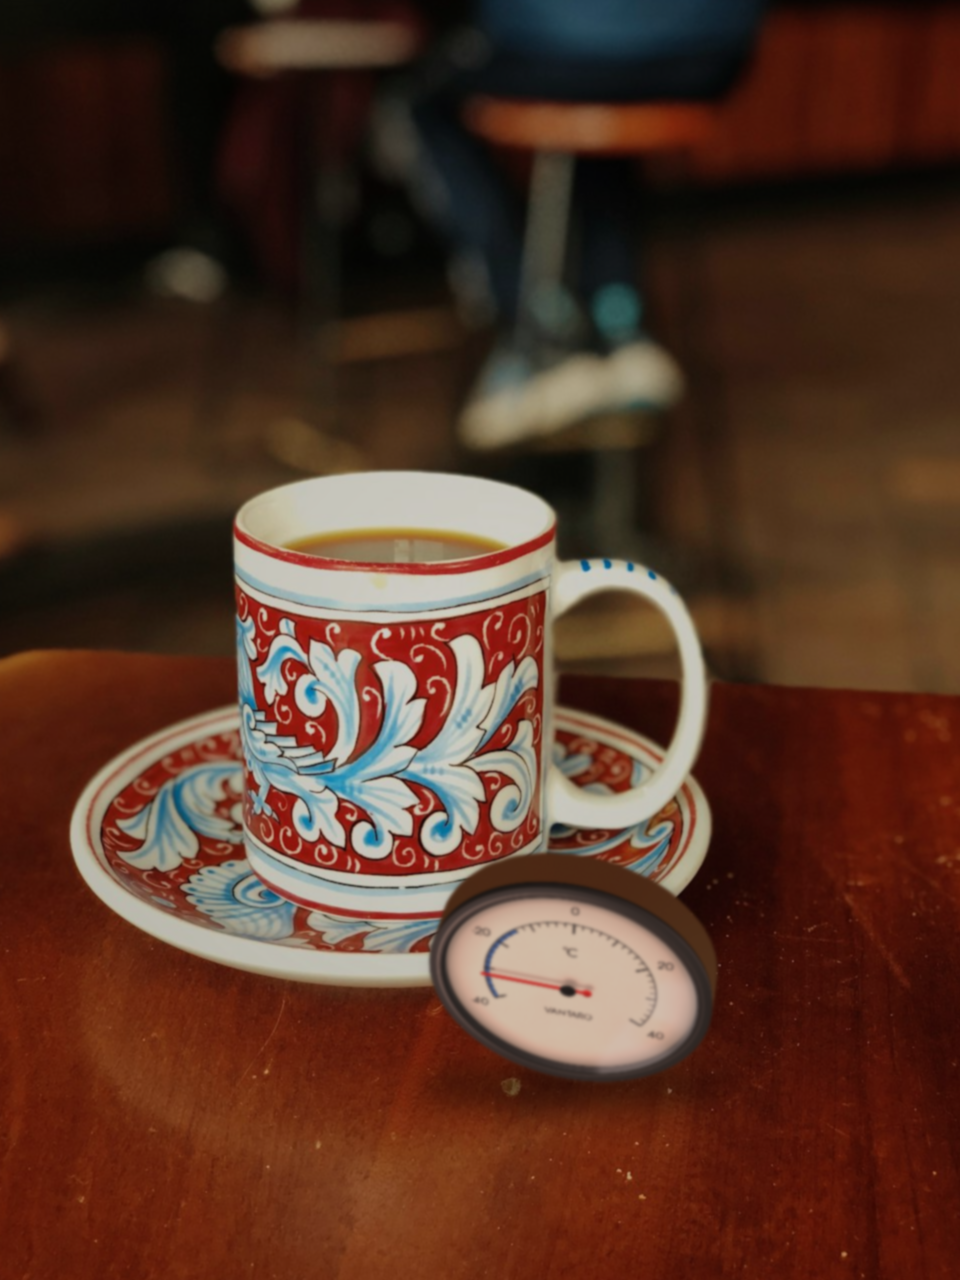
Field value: -30; °C
